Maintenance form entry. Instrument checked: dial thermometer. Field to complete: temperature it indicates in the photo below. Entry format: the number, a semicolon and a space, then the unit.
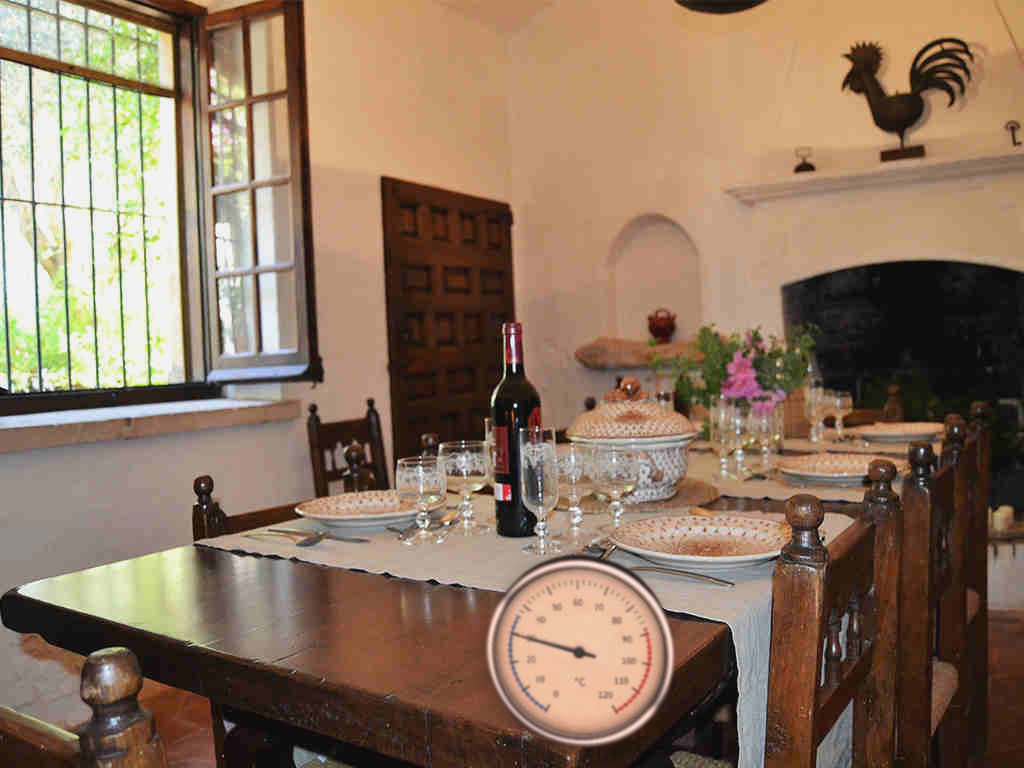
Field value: 30; °C
